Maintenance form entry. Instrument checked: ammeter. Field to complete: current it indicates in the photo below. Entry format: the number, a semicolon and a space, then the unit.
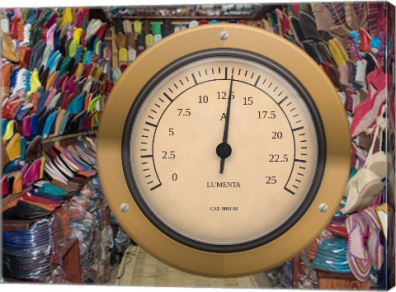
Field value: 13; A
